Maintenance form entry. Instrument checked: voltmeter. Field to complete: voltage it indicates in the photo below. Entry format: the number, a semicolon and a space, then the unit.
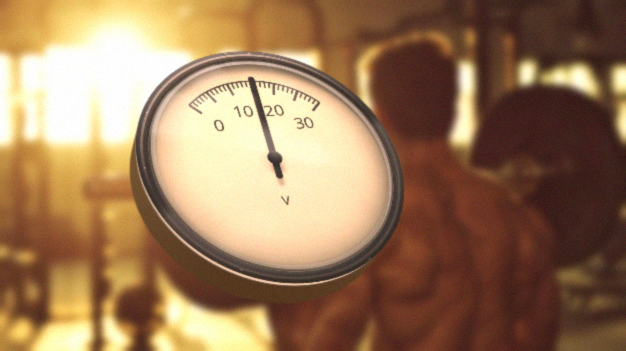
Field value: 15; V
